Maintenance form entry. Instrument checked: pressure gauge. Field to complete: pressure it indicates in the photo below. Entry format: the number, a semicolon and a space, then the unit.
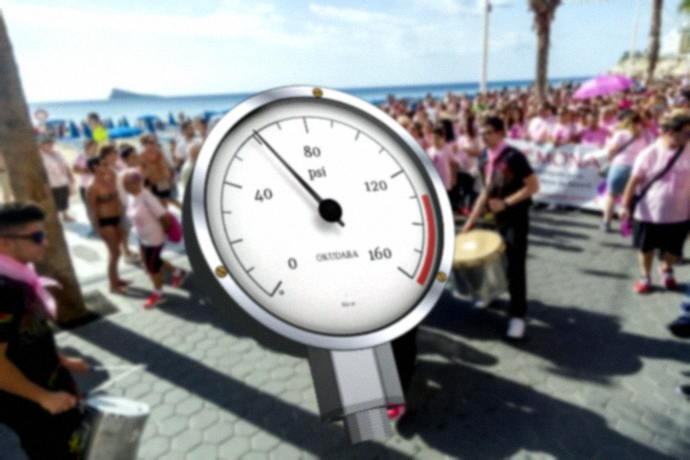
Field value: 60; psi
